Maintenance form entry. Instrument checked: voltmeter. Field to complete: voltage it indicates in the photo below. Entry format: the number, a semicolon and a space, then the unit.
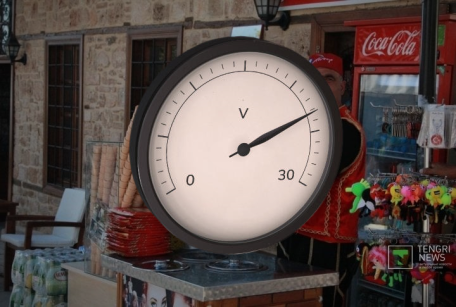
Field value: 23; V
